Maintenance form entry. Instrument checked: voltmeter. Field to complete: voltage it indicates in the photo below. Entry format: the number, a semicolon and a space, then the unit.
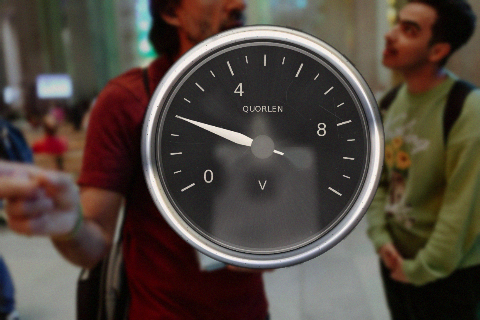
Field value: 2; V
